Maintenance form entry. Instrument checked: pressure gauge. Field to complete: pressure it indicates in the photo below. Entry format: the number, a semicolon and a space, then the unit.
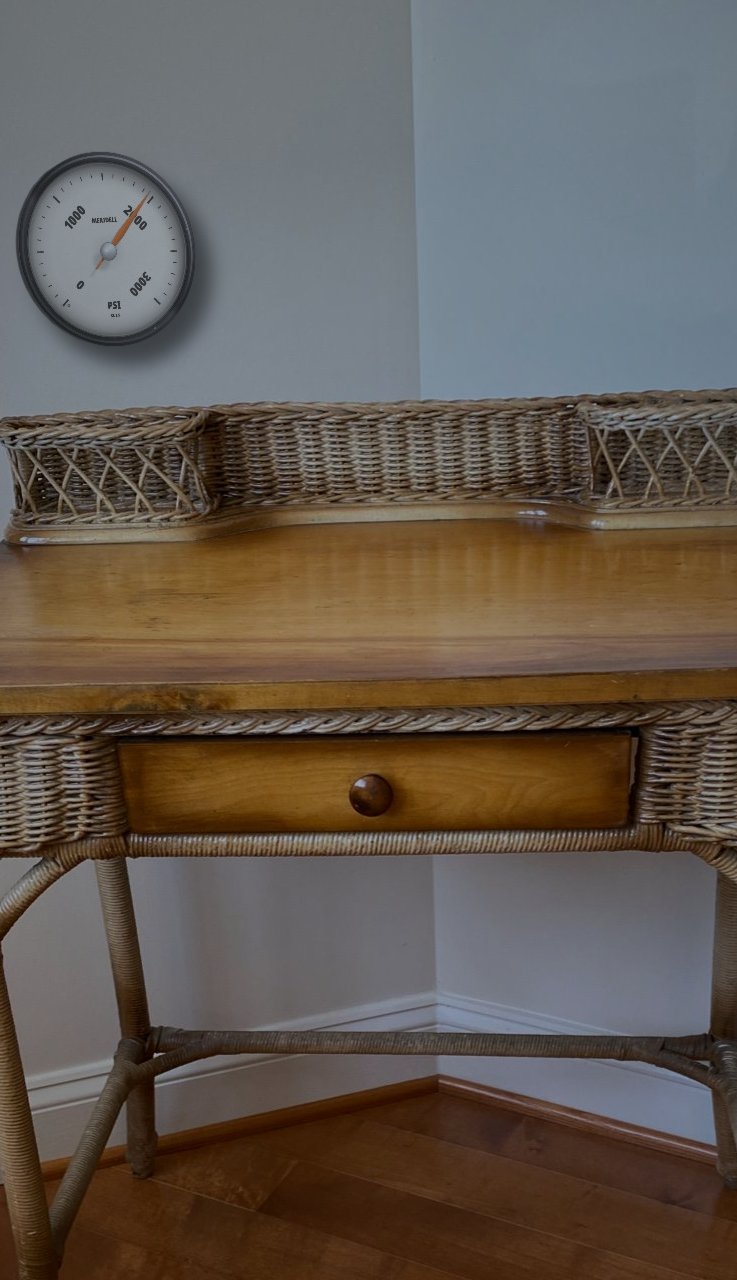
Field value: 1950; psi
